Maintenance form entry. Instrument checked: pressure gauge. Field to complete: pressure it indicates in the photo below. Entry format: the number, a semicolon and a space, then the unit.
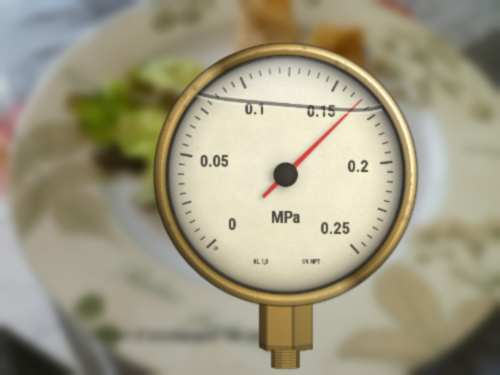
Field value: 0.165; MPa
